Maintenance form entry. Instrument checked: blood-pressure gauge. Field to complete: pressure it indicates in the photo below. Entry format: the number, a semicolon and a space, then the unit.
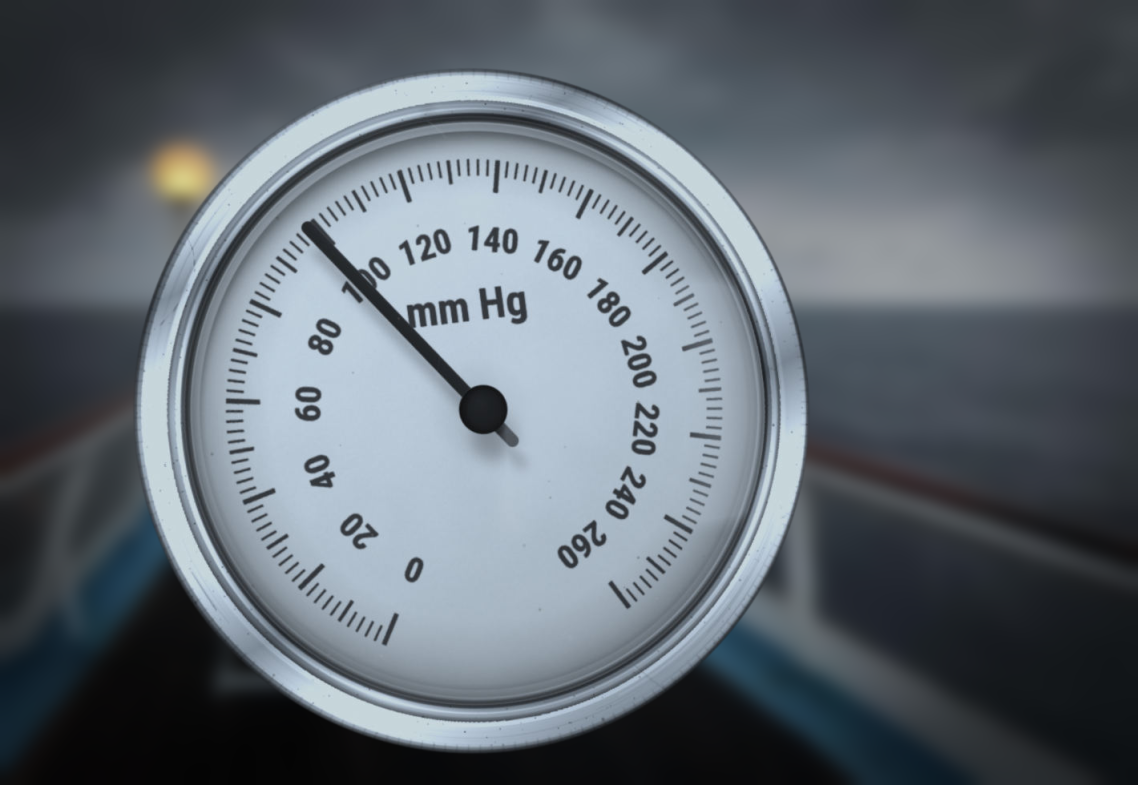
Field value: 98; mmHg
